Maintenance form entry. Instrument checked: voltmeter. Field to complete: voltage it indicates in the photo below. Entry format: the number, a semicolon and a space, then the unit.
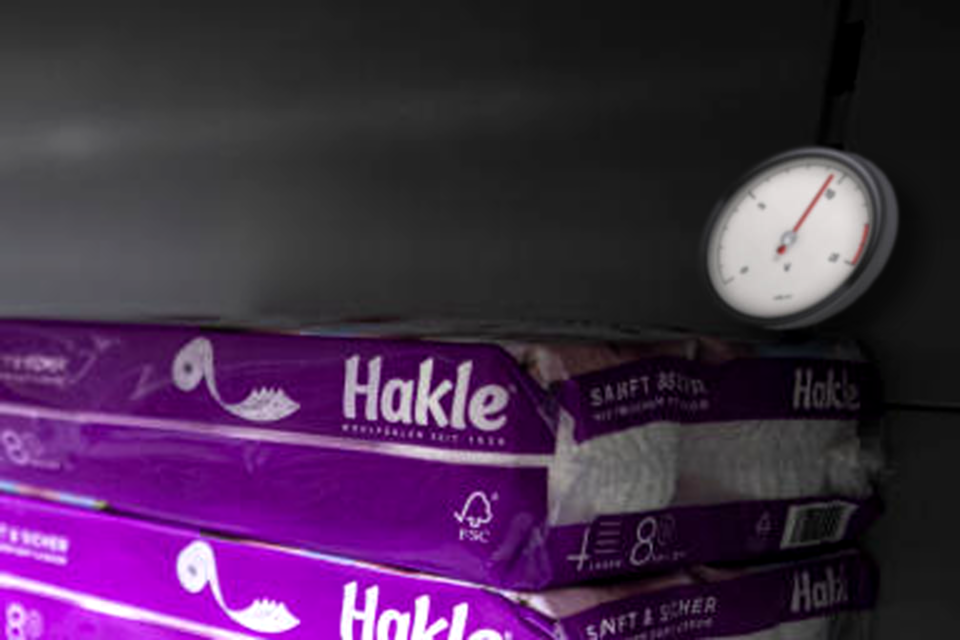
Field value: 9.5; V
